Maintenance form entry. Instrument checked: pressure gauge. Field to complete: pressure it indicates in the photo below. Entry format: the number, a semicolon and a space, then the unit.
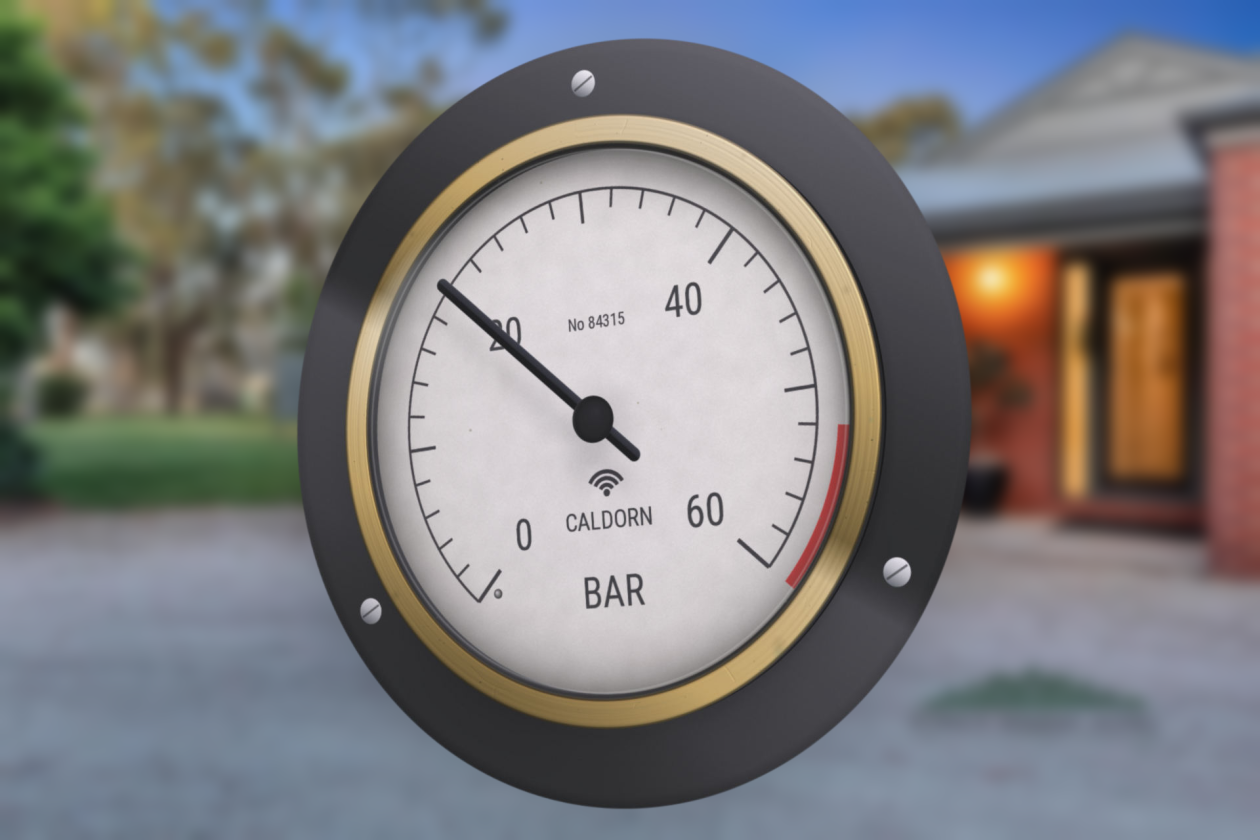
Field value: 20; bar
